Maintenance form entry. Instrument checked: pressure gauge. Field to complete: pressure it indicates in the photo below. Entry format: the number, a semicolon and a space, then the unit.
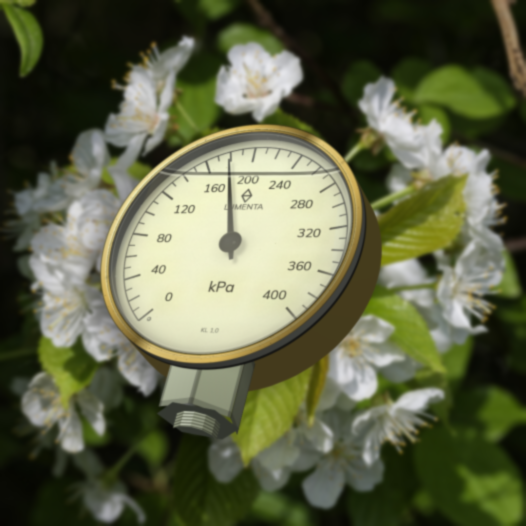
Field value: 180; kPa
